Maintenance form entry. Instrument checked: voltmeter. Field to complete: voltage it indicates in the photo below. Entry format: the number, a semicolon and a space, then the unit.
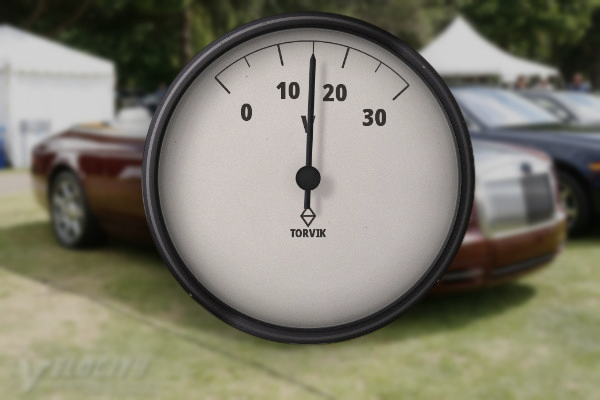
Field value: 15; V
